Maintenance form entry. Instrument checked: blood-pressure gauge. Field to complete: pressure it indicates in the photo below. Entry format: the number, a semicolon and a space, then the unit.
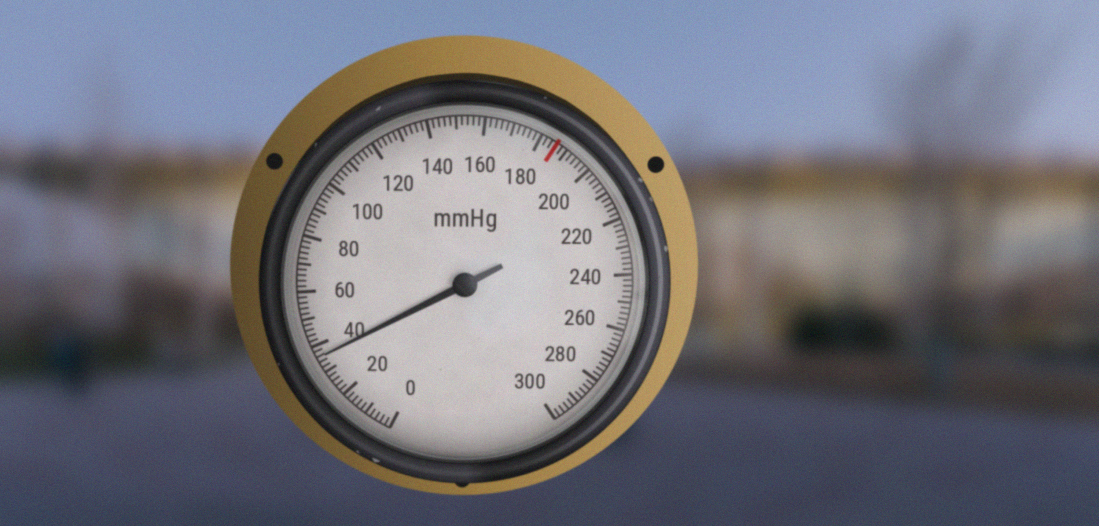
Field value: 36; mmHg
